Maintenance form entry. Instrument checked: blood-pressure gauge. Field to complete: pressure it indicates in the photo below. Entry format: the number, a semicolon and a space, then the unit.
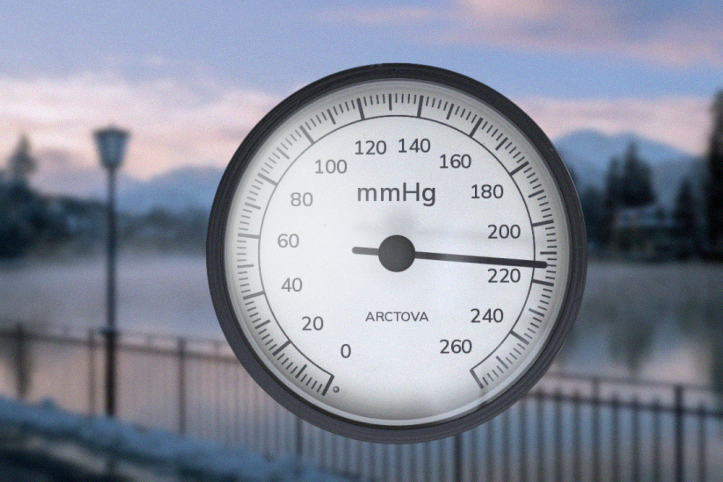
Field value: 214; mmHg
